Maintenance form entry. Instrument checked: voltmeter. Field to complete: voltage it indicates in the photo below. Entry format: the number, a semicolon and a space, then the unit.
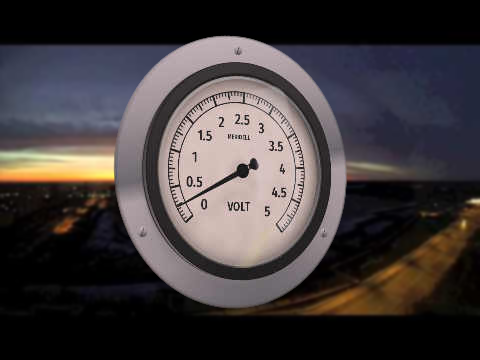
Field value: 0.25; V
